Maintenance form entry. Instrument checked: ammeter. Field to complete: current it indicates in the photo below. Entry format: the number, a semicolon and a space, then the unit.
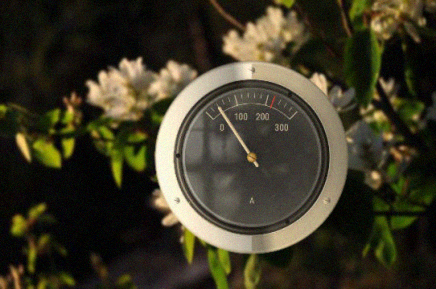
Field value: 40; A
